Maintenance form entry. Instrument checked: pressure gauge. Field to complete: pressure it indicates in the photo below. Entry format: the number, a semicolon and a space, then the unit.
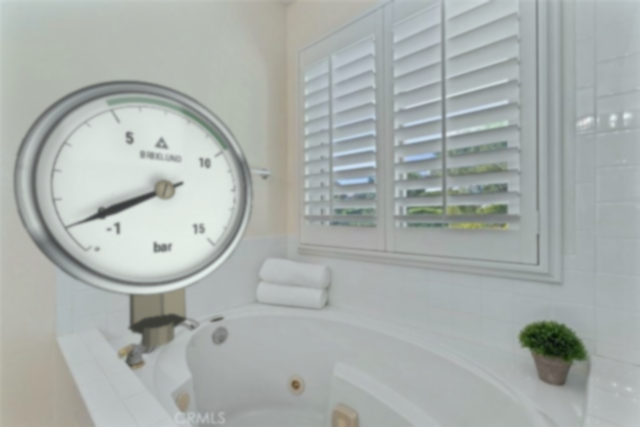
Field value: 0; bar
